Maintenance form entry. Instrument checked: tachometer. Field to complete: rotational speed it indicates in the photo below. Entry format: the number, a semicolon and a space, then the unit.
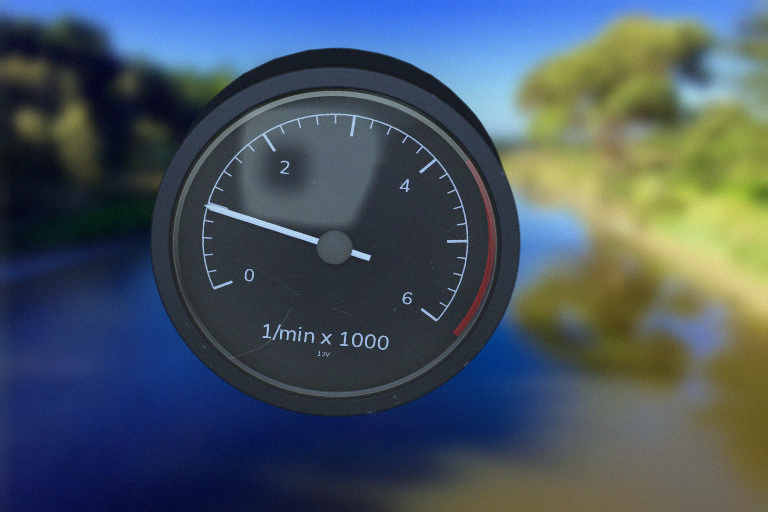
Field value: 1000; rpm
